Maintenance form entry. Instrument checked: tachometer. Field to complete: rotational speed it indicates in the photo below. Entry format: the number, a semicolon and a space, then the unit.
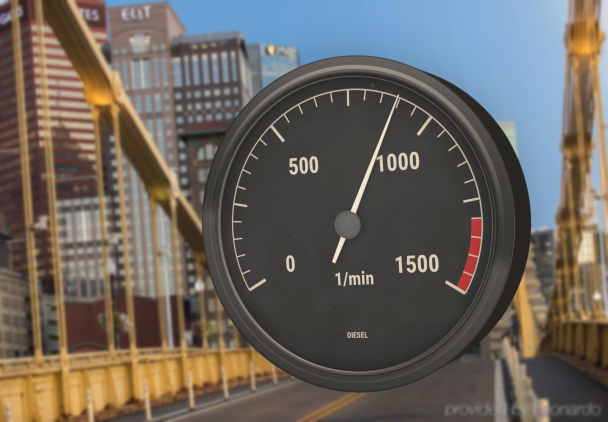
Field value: 900; rpm
